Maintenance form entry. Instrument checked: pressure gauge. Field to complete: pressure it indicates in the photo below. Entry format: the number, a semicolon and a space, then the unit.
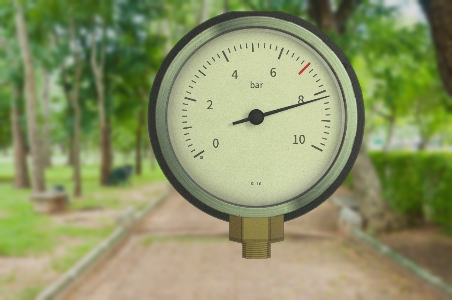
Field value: 8.2; bar
